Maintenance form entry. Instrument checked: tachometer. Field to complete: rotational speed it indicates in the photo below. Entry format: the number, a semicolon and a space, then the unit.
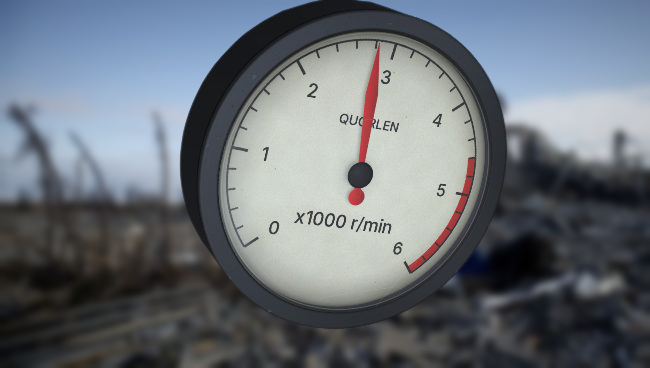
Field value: 2800; rpm
